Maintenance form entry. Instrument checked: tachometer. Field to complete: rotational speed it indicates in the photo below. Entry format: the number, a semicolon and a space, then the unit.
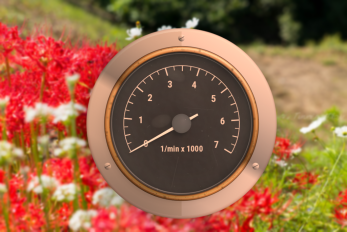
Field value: 0; rpm
